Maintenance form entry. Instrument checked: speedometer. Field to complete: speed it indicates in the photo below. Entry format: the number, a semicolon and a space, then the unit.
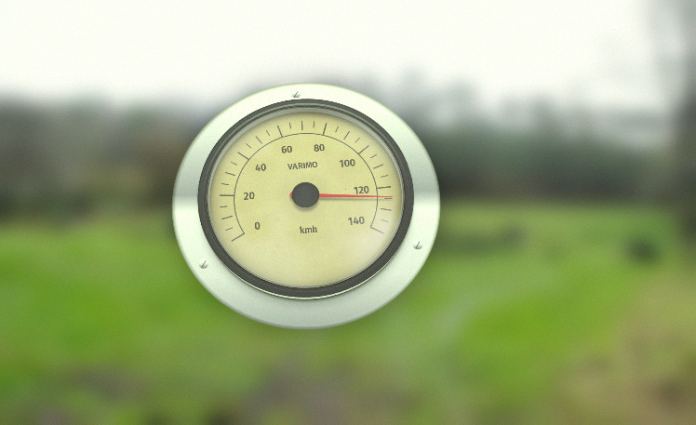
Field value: 125; km/h
